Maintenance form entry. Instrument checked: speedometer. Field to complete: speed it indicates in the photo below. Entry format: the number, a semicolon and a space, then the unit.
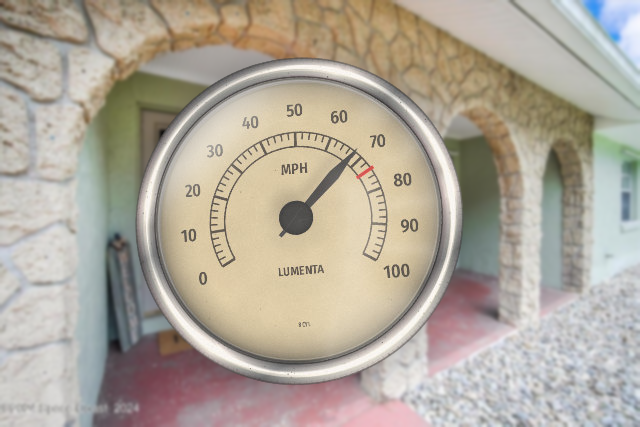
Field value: 68; mph
